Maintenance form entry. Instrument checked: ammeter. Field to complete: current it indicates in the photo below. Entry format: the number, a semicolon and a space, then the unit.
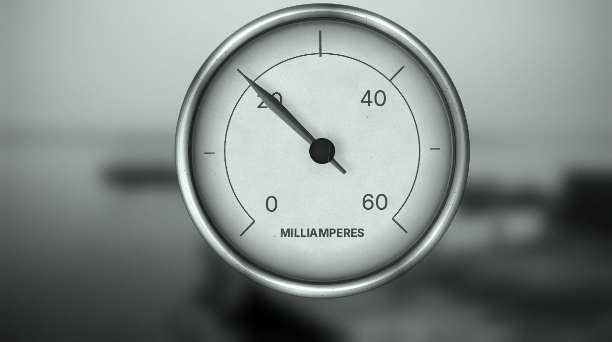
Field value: 20; mA
